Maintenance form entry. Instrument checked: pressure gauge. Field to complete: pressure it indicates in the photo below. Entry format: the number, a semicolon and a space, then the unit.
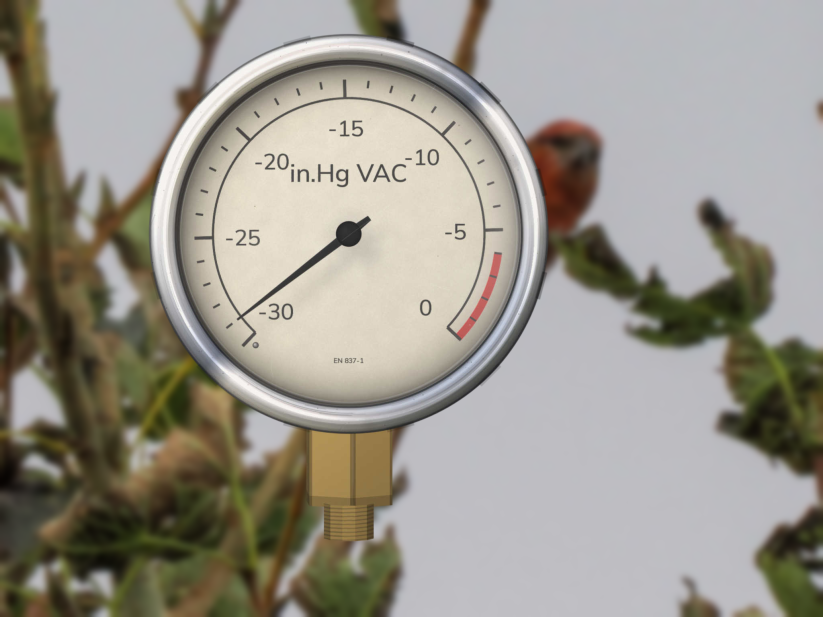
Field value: -29; inHg
